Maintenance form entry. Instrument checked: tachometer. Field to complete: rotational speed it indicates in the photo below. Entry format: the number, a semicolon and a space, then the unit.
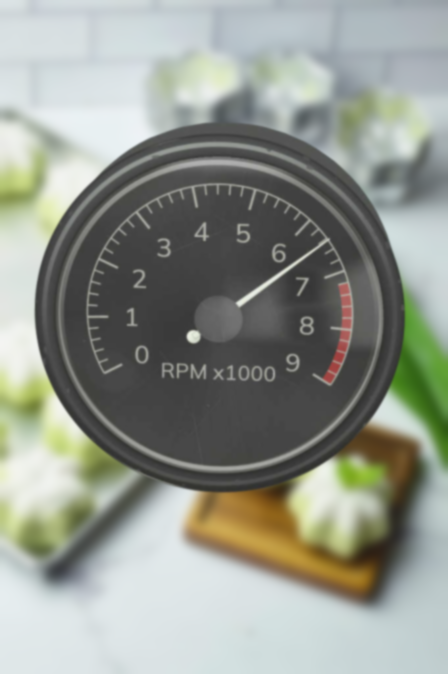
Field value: 6400; rpm
